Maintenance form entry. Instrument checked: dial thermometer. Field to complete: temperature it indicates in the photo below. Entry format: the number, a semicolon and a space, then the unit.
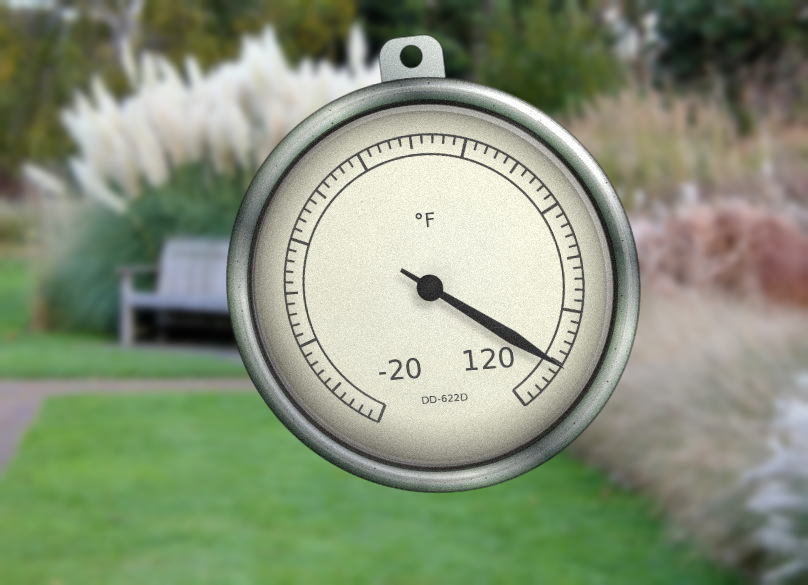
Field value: 110; °F
